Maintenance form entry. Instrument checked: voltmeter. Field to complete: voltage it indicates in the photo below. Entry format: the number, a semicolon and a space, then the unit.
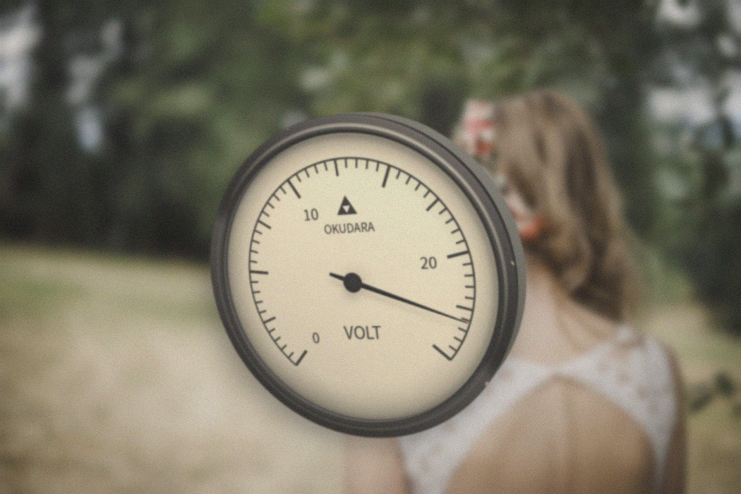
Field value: 23; V
